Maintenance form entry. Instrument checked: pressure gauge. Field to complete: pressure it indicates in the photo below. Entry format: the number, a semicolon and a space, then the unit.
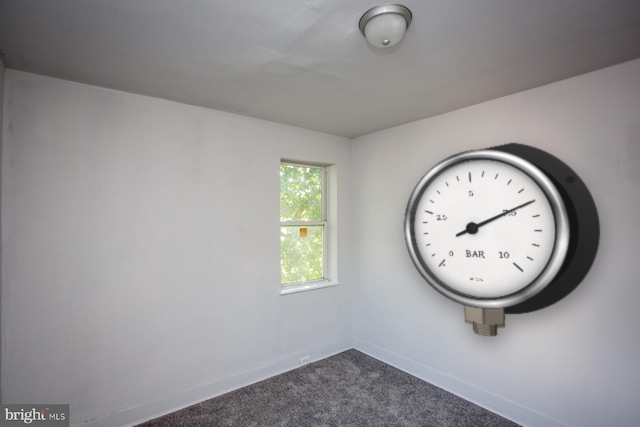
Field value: 7.5; bar
